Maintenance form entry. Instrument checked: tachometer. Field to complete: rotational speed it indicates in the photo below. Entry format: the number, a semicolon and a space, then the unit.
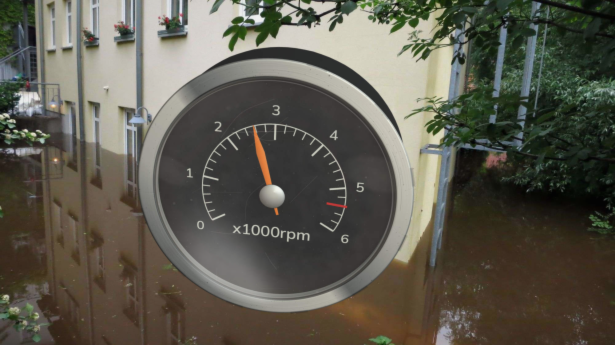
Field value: 2600; rpm
